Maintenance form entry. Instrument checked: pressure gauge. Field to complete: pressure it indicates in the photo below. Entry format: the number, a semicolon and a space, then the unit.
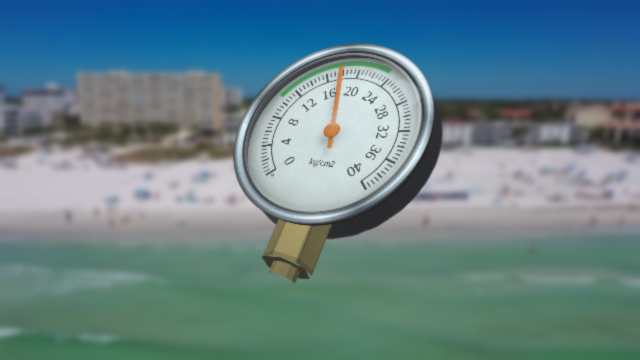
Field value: 18; kg/cm²
